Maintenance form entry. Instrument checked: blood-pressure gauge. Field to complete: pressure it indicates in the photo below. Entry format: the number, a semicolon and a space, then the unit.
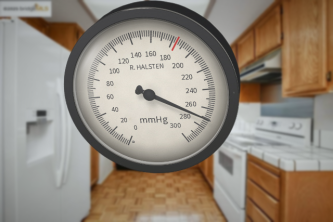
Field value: 270; mmHg
